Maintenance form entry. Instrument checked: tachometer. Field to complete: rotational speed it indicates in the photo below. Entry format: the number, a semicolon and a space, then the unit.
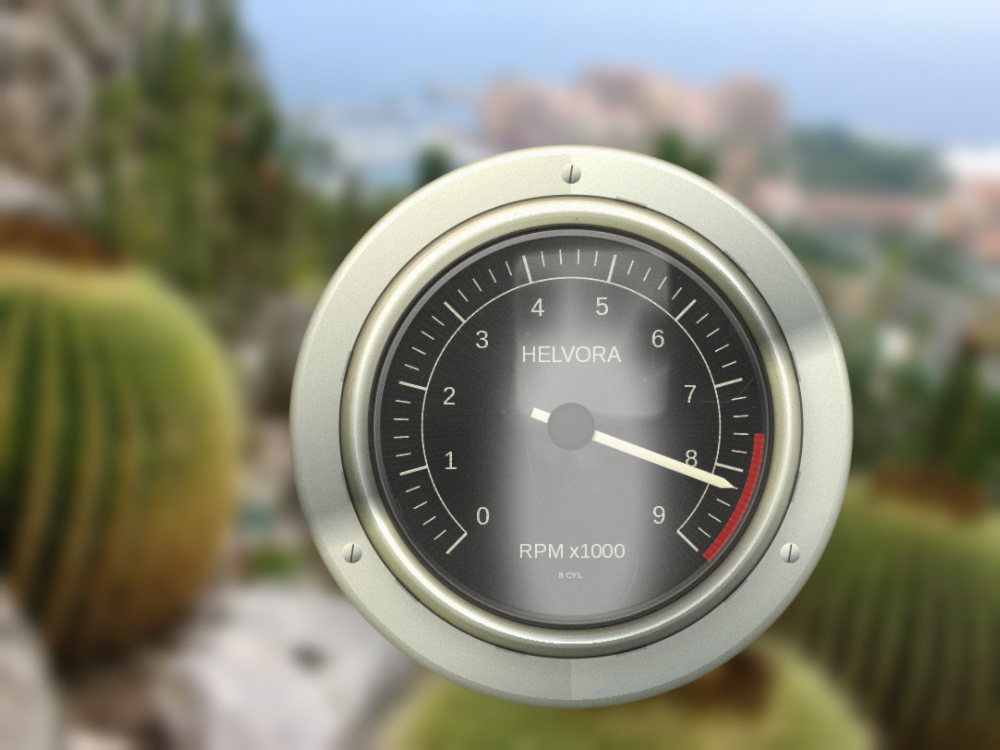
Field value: 8200; rpm
